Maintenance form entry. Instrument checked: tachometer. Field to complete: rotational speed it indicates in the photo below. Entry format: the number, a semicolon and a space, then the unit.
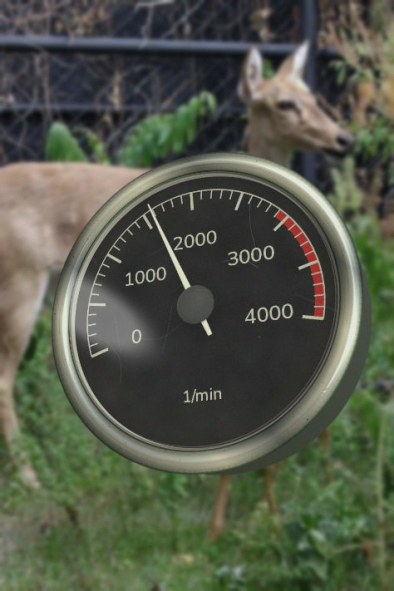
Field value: 1600; rpm
